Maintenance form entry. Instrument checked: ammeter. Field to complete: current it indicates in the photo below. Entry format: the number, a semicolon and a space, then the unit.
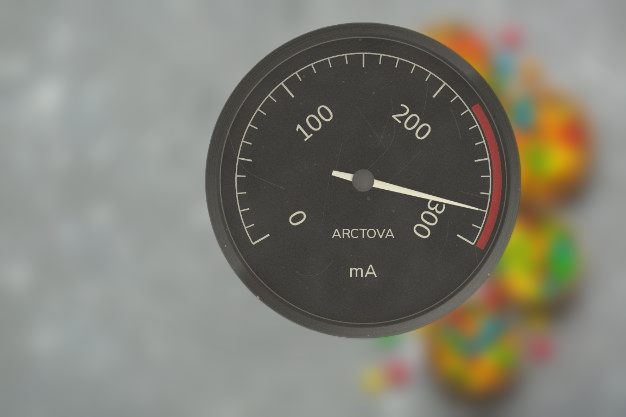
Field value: 280; mA
